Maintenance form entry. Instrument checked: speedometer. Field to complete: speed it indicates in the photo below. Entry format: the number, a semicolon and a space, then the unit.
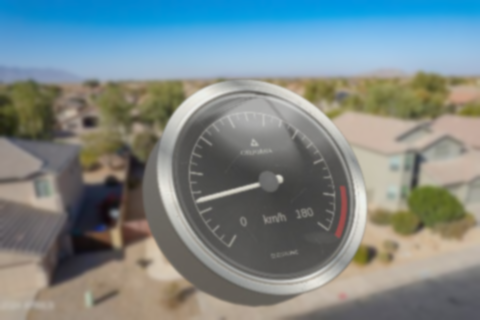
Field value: 25; km/h
